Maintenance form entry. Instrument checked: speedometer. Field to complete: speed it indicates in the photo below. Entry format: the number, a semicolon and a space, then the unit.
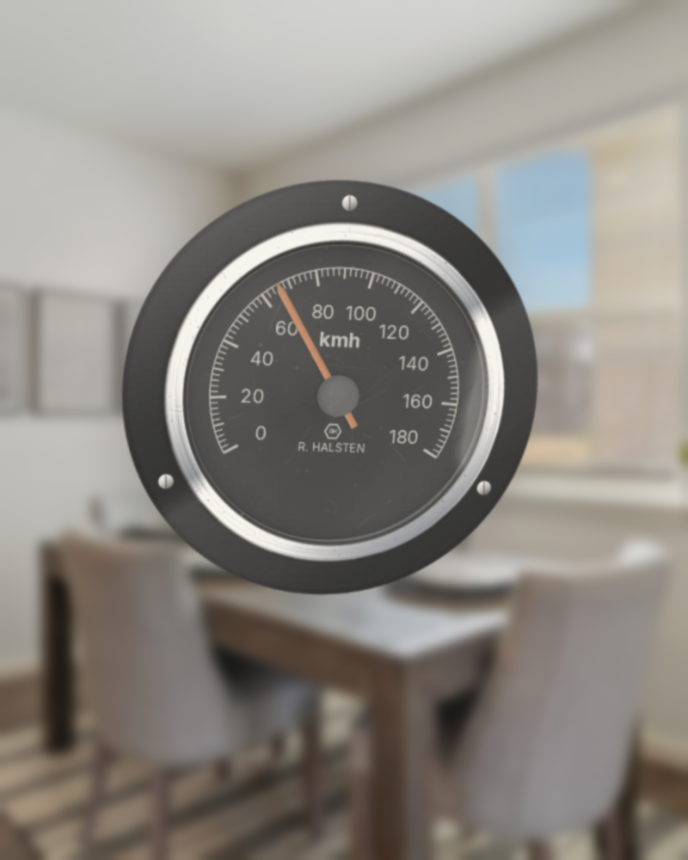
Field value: 66; km/h
